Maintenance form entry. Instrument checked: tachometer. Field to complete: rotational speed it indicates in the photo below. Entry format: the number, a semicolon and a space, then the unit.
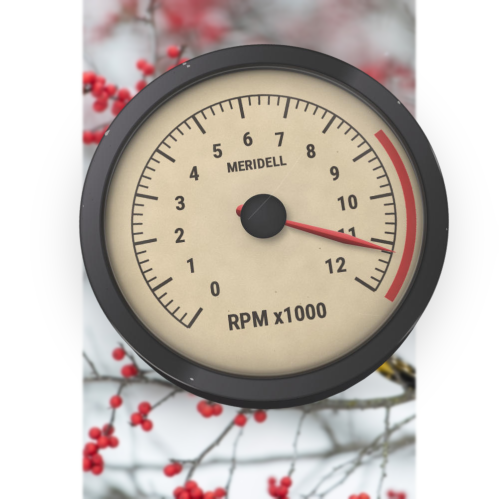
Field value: 11200; rpm
